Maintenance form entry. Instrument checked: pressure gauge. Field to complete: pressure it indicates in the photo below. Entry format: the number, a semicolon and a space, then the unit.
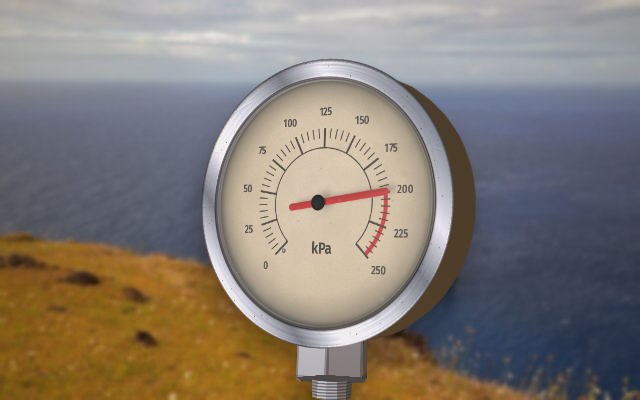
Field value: 200; kPa
